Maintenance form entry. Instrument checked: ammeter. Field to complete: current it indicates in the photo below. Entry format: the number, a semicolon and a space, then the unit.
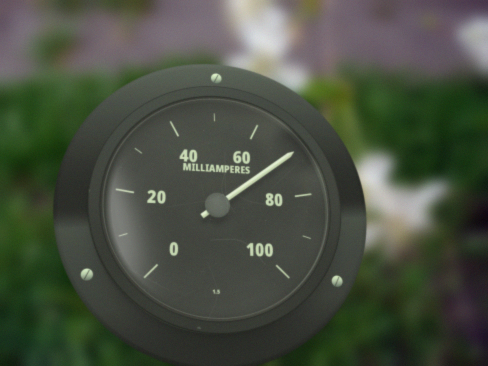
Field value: 70; mA
